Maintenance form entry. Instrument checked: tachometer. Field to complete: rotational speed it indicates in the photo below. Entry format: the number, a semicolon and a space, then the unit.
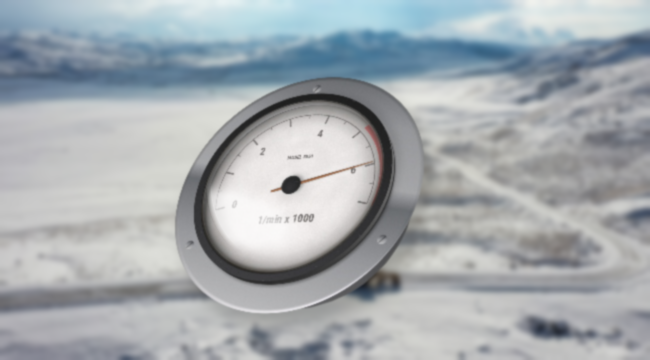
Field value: 6000; rpm
